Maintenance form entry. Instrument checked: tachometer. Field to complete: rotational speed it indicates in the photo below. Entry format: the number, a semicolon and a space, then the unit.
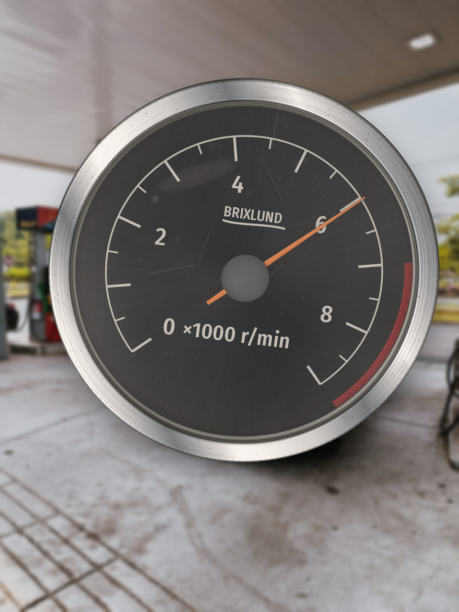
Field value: 6000; rpm
